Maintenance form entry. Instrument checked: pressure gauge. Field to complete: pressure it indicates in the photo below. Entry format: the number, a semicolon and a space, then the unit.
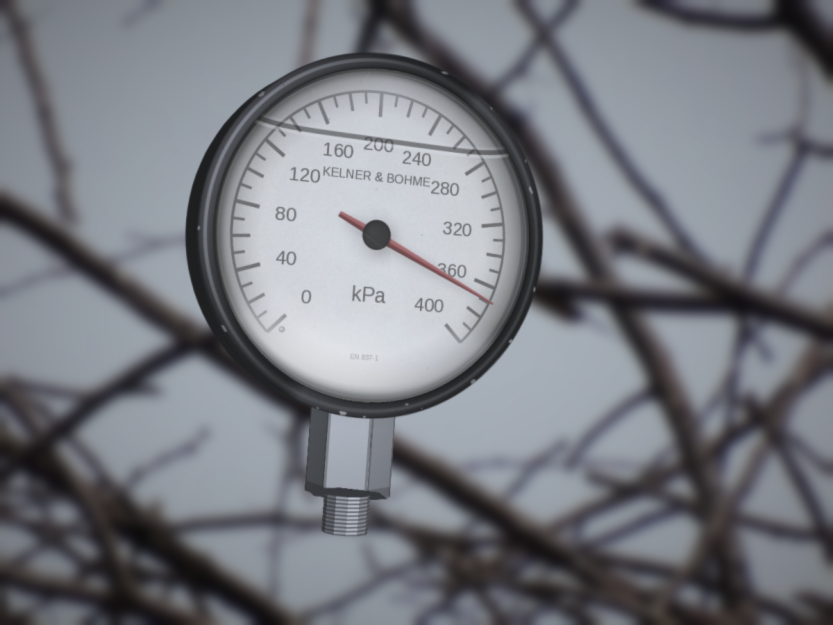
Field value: 370; kPa
